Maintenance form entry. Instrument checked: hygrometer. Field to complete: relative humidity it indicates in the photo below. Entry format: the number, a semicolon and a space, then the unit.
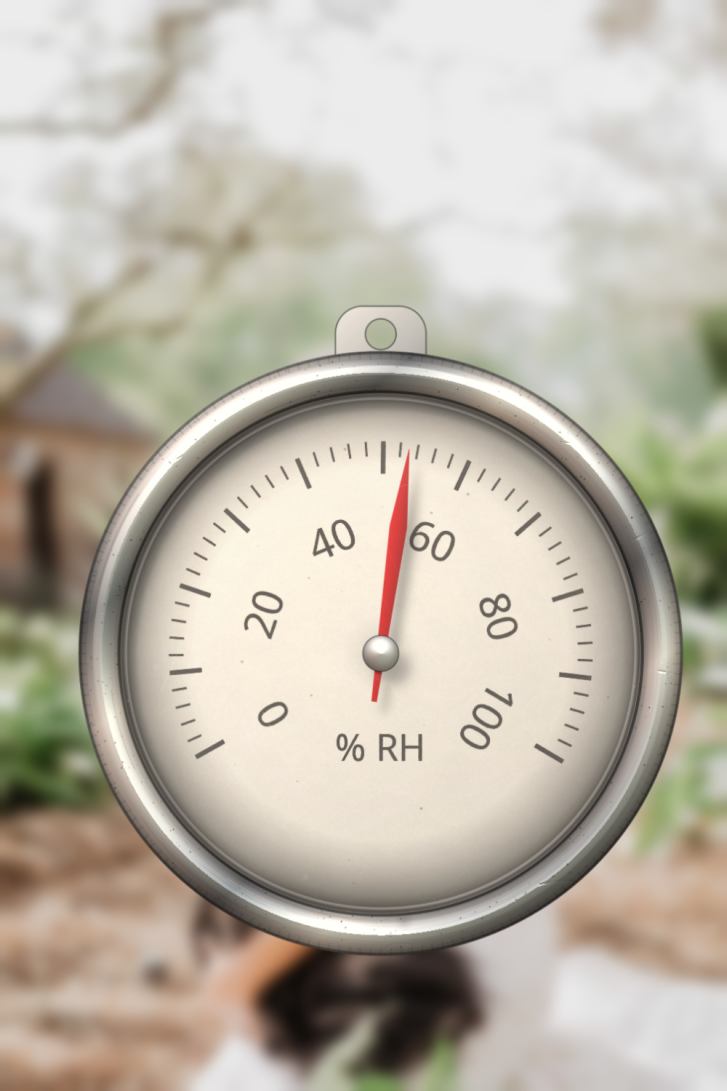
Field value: 53; %
